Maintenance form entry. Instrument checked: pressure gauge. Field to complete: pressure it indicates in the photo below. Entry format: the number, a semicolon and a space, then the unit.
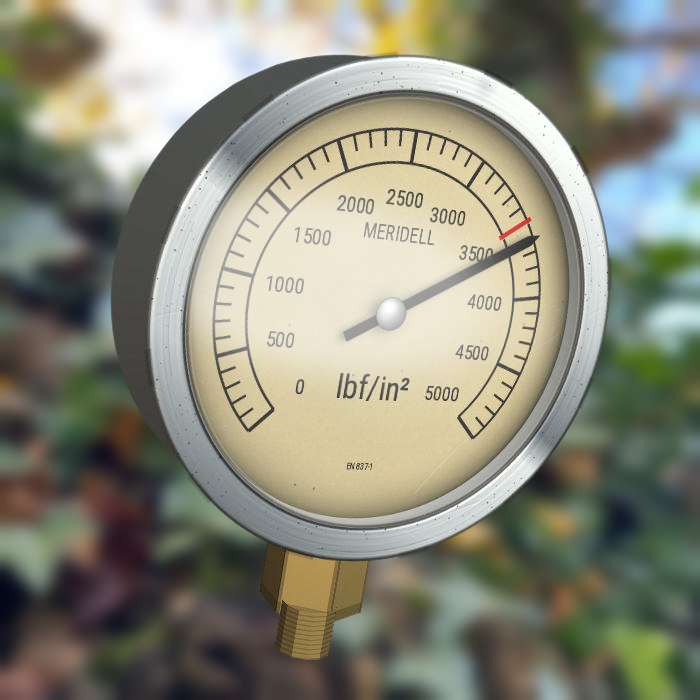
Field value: 3600; psi
